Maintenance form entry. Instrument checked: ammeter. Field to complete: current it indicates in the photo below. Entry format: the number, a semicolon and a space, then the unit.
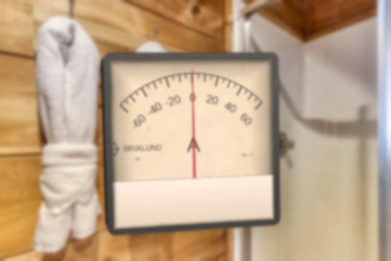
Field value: 0; A
